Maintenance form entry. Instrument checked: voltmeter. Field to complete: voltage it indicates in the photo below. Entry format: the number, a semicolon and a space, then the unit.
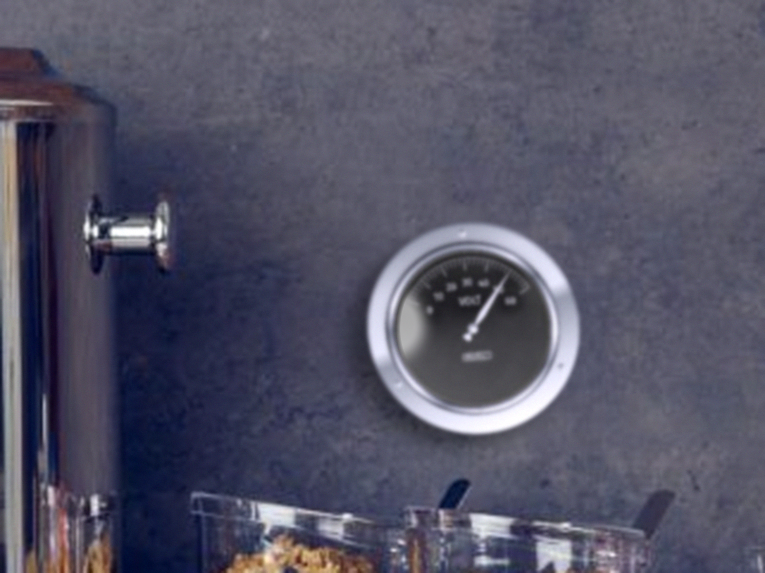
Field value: 50; V
